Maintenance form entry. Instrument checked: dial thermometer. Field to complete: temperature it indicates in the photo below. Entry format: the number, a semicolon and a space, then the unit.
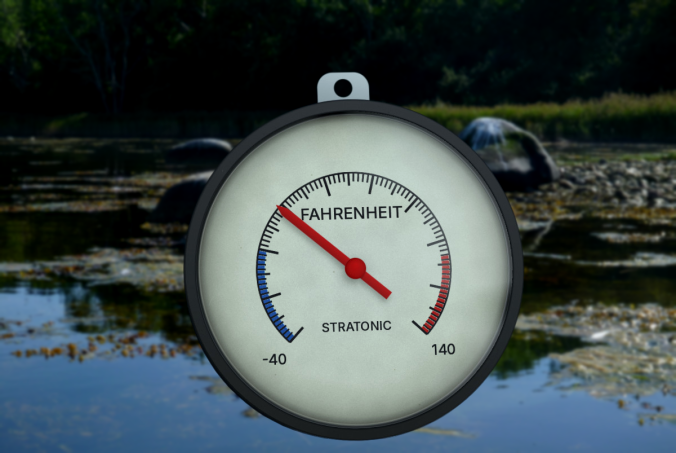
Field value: 18; °F
